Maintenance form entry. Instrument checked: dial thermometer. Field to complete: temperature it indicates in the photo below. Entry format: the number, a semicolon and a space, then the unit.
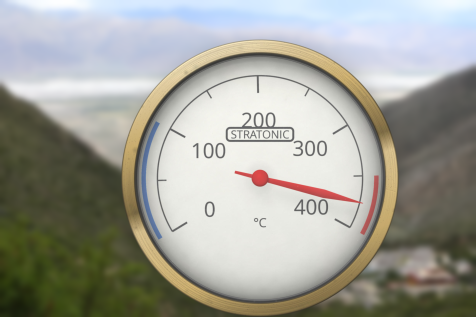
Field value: 375; °C
